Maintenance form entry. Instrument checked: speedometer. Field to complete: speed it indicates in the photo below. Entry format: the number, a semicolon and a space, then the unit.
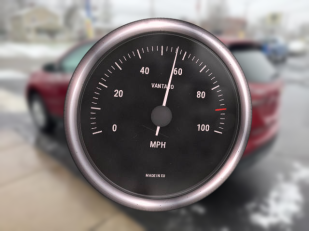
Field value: 56; mph
